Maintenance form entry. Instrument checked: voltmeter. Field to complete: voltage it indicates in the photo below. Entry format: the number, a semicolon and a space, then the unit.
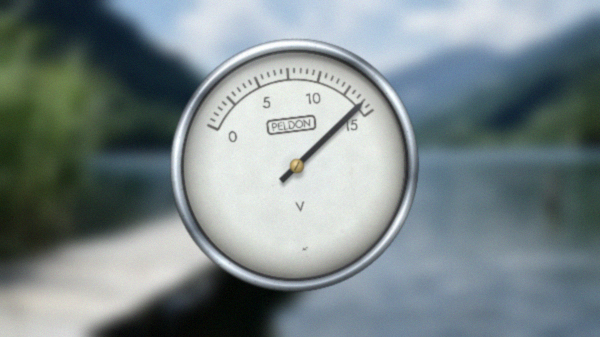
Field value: 14; V
